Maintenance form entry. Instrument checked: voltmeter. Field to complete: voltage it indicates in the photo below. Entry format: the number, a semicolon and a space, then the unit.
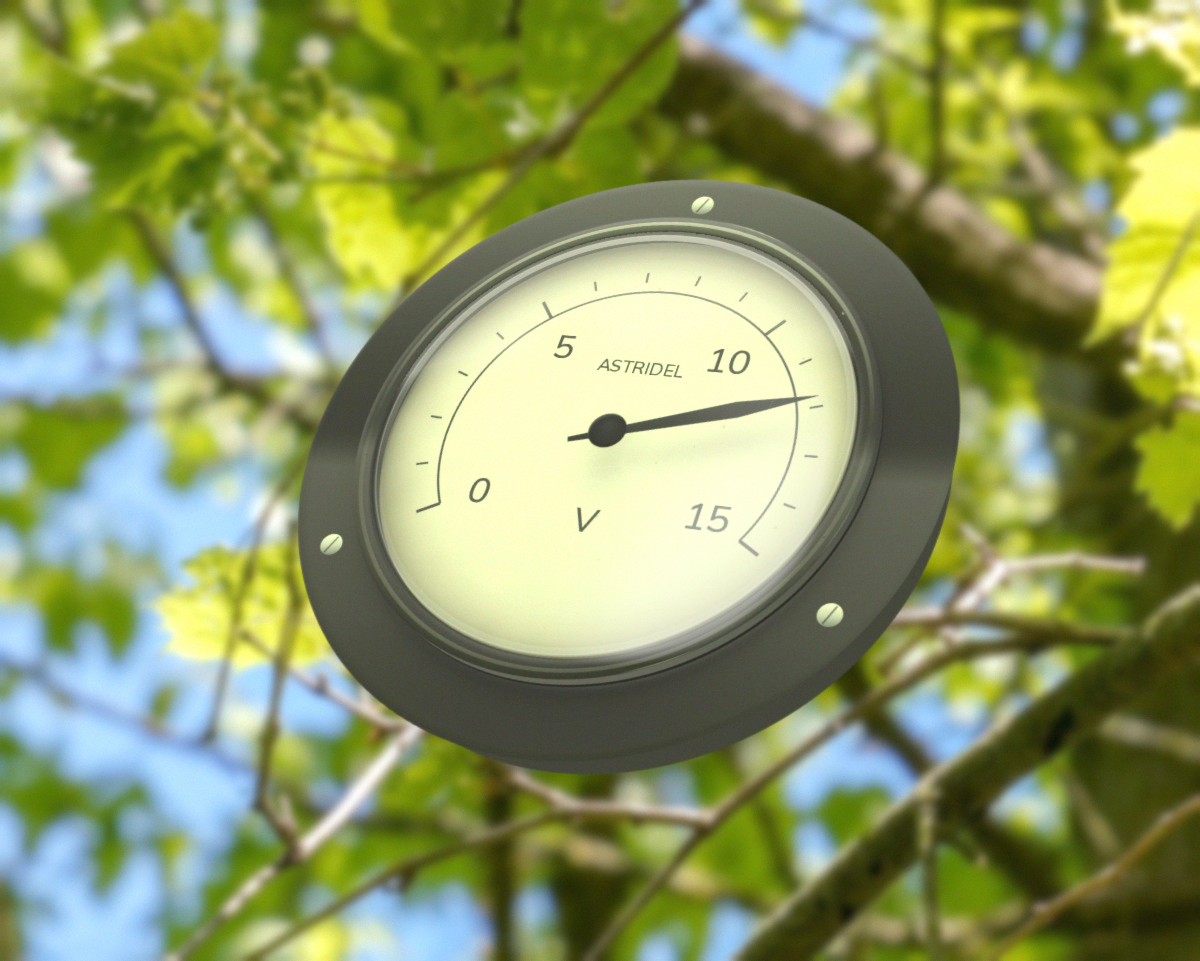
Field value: 12; V
